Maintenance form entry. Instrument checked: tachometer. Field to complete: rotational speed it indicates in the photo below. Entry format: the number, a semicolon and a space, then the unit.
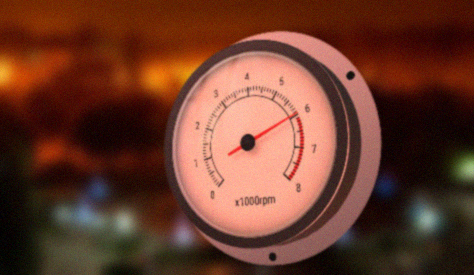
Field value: 6000; rpm
